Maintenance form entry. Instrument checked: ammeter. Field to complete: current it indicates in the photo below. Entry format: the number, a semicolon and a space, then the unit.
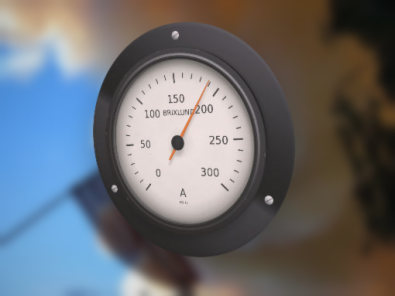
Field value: 190; A
